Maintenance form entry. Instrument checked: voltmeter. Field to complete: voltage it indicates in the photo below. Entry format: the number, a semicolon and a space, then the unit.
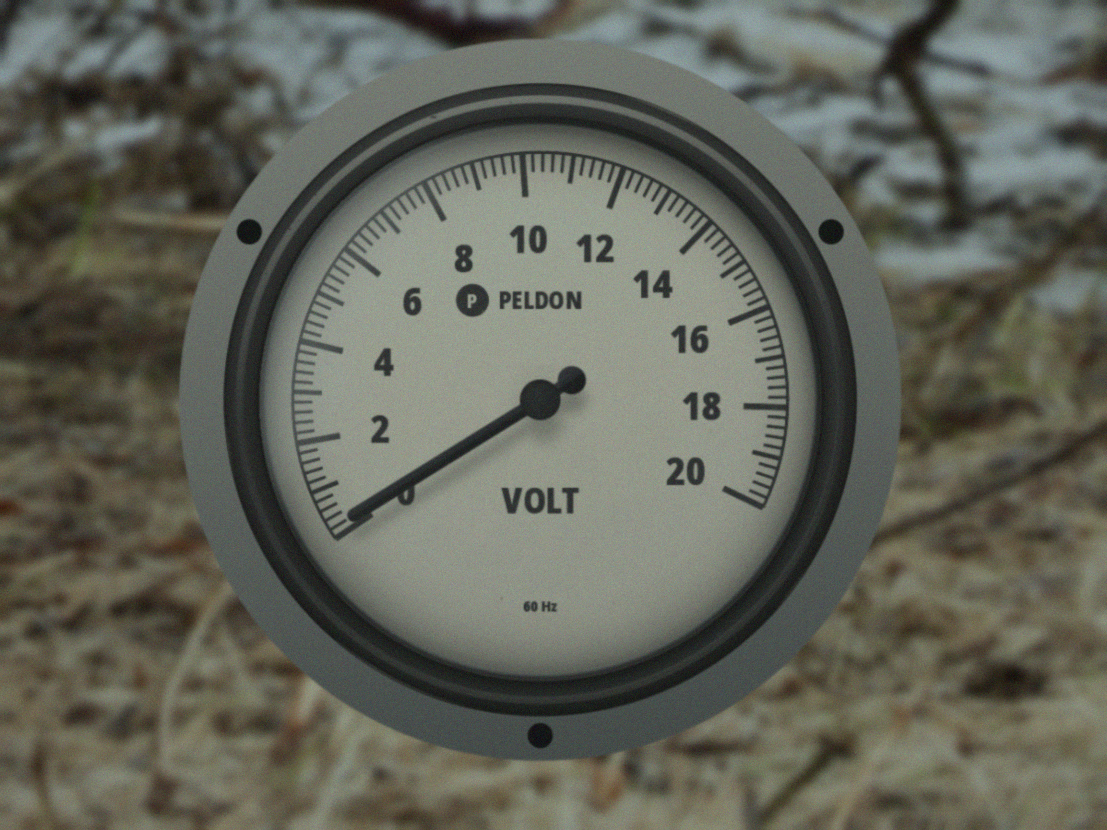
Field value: 0.2; V
